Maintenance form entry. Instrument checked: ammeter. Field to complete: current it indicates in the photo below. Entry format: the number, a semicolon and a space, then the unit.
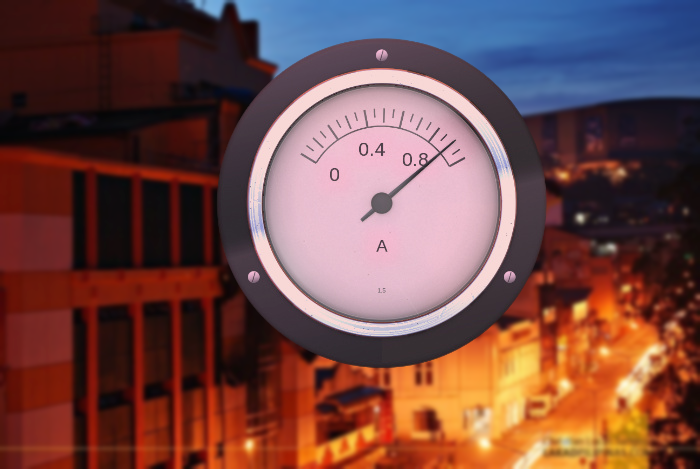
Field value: 0.9; A
